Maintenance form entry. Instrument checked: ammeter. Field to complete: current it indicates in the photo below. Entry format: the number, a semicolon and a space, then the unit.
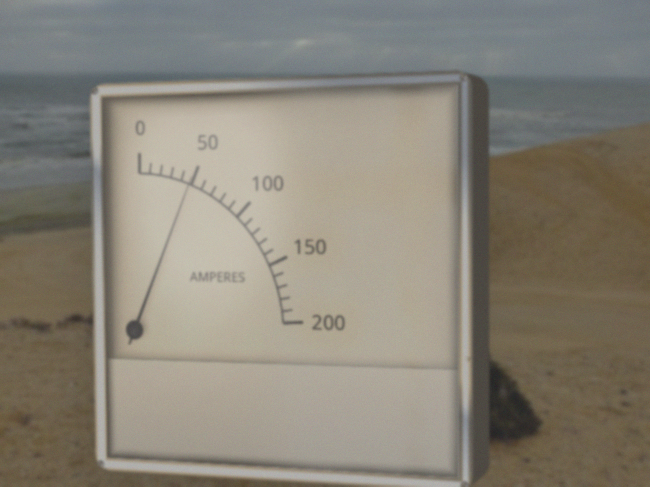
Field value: 50; A
